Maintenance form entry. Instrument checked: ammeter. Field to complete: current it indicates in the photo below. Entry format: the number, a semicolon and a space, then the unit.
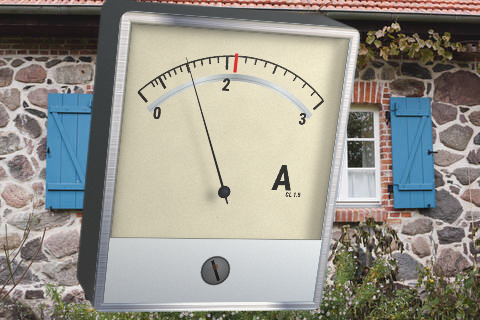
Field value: 1.5; A
